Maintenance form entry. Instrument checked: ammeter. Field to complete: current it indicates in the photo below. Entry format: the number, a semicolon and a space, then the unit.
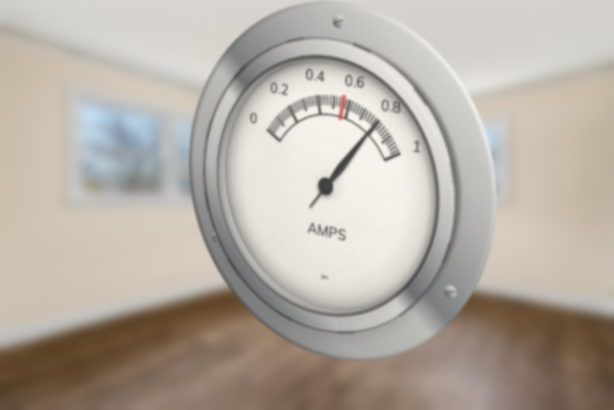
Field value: 0.8; A
